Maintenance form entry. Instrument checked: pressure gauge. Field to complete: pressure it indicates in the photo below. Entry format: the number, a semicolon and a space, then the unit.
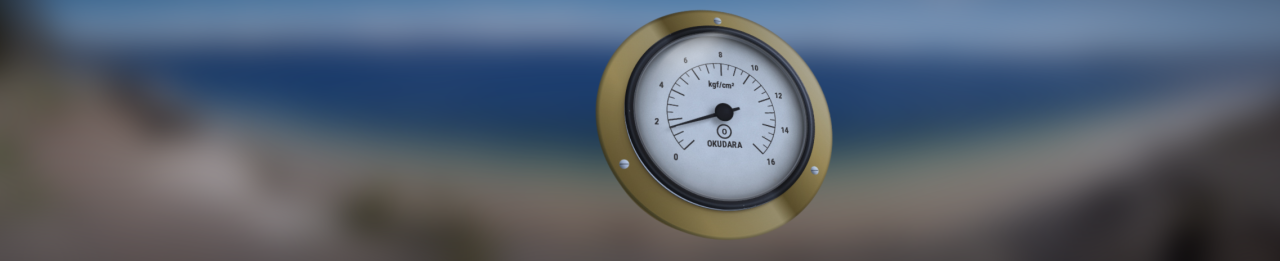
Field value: 1.5; kg/cm²
